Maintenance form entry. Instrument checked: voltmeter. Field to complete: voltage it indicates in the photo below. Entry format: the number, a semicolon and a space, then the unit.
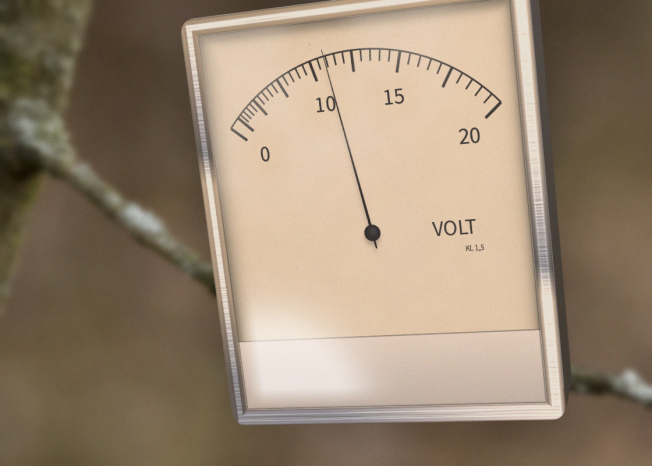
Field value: 11; V
